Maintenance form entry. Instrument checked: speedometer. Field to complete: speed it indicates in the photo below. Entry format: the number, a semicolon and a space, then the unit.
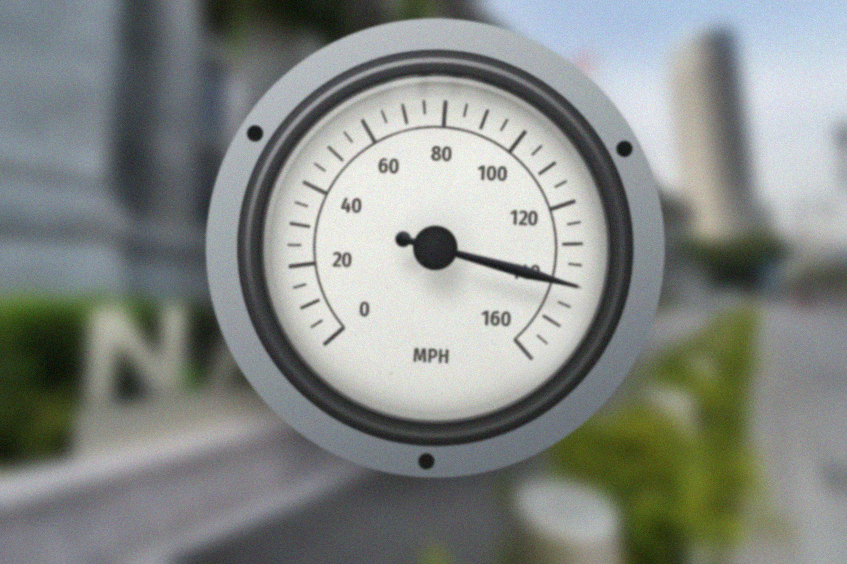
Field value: 140; mph
